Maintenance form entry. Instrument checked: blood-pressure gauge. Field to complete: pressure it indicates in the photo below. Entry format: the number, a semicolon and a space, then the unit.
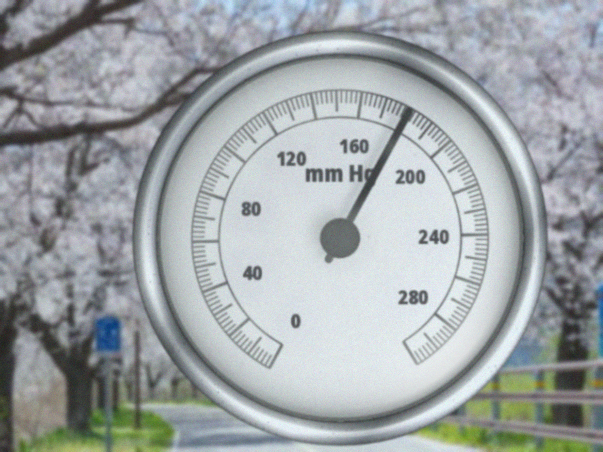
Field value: 180; mmHg
